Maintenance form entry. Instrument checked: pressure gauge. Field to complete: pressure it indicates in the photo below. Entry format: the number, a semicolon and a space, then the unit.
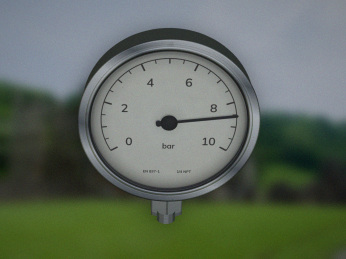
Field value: 8.5; bar
